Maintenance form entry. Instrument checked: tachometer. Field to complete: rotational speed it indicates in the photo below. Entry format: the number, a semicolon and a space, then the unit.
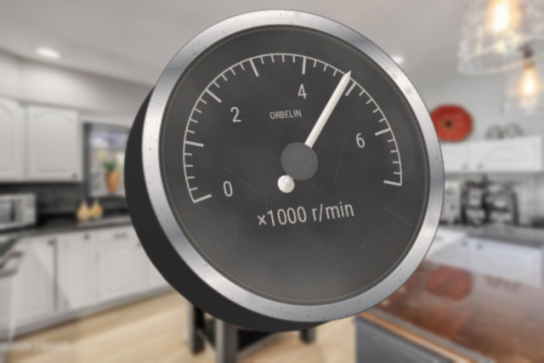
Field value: 4800; rpm
